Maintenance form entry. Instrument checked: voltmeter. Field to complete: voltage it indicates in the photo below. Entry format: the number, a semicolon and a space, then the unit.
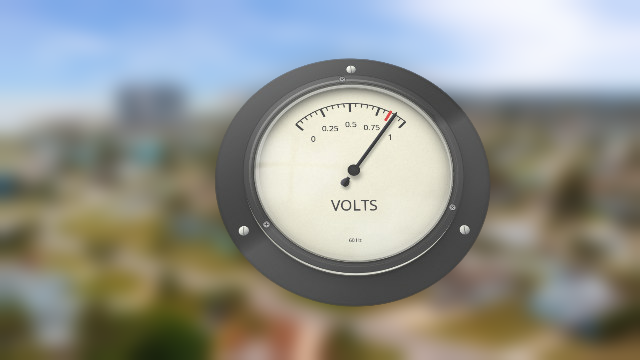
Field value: 0.9; V
